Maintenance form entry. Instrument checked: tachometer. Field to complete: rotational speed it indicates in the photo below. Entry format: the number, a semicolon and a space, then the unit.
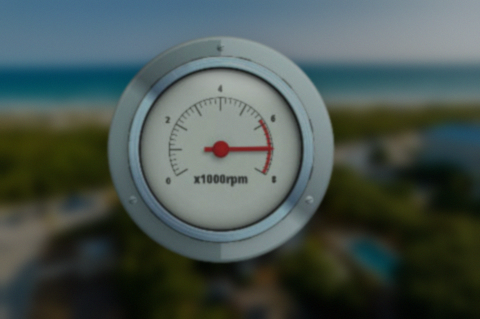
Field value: 7000; rpm
